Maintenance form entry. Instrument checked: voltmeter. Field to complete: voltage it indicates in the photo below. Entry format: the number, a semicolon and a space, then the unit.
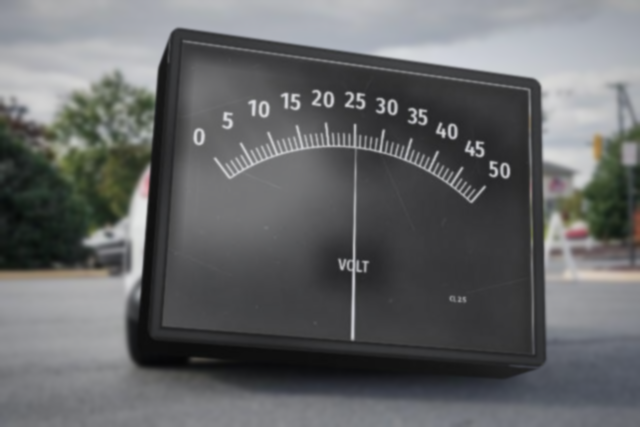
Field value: 25; V
